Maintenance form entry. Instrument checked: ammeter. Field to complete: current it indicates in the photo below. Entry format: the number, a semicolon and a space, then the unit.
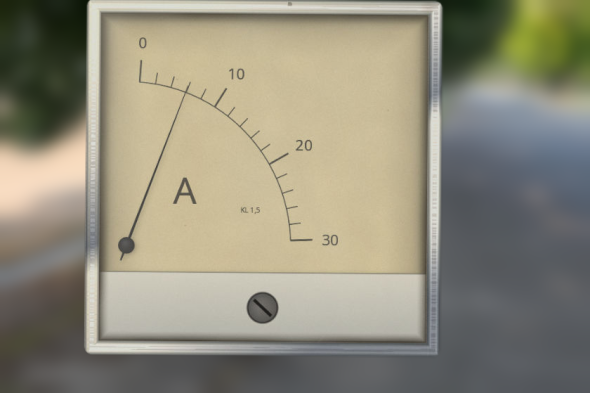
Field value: 6; A
